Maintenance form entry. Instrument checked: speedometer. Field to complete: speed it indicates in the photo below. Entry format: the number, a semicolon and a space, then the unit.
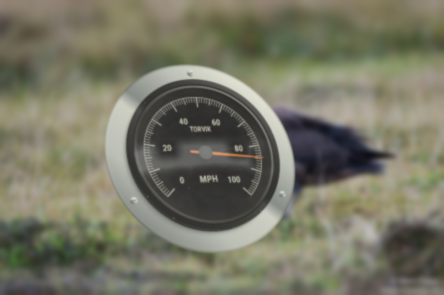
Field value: 85; mph
